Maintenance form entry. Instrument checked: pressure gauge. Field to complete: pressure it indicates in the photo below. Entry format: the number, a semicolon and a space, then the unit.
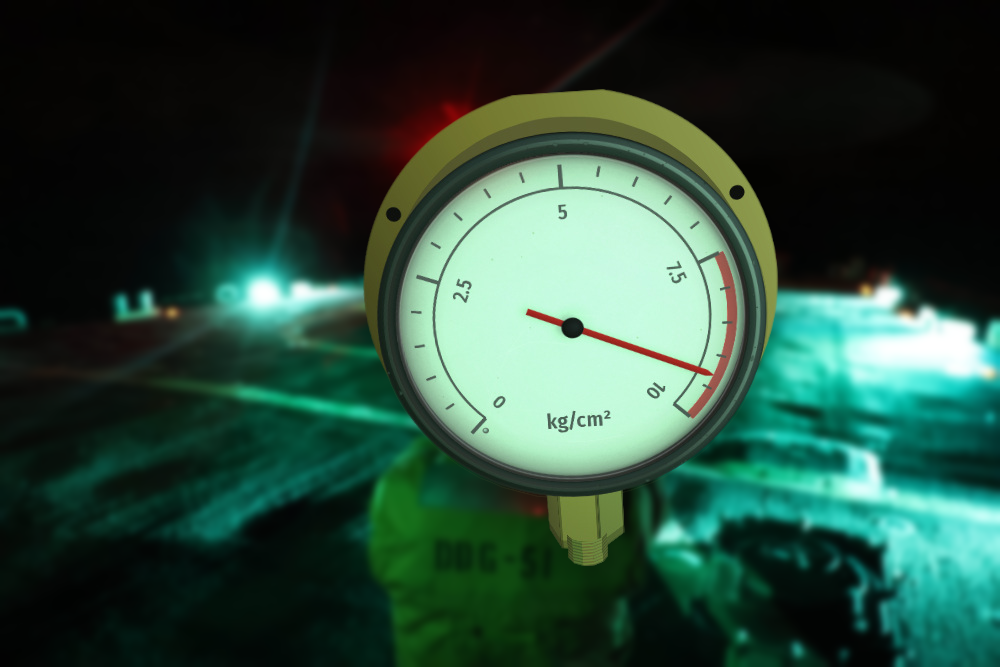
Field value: 9.25; kg/cm²
